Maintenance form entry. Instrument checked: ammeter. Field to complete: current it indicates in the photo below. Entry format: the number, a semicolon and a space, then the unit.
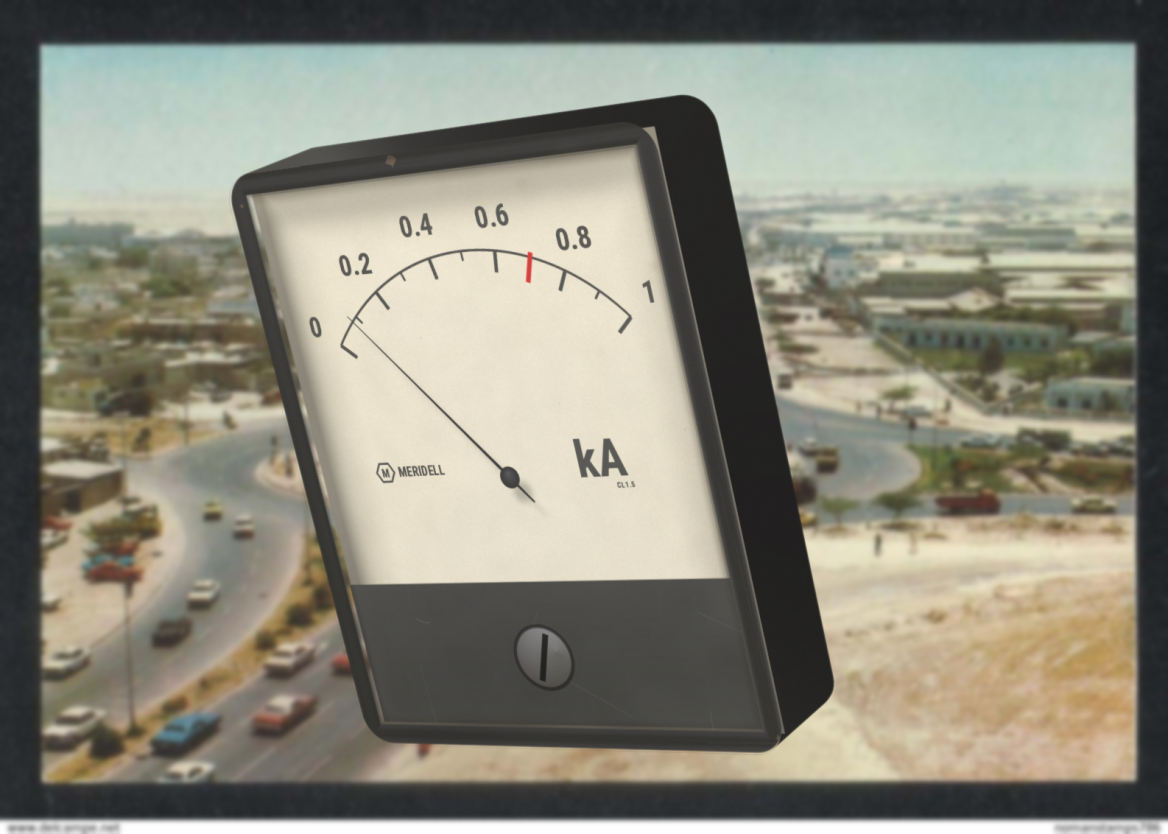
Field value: 0.1; kA
